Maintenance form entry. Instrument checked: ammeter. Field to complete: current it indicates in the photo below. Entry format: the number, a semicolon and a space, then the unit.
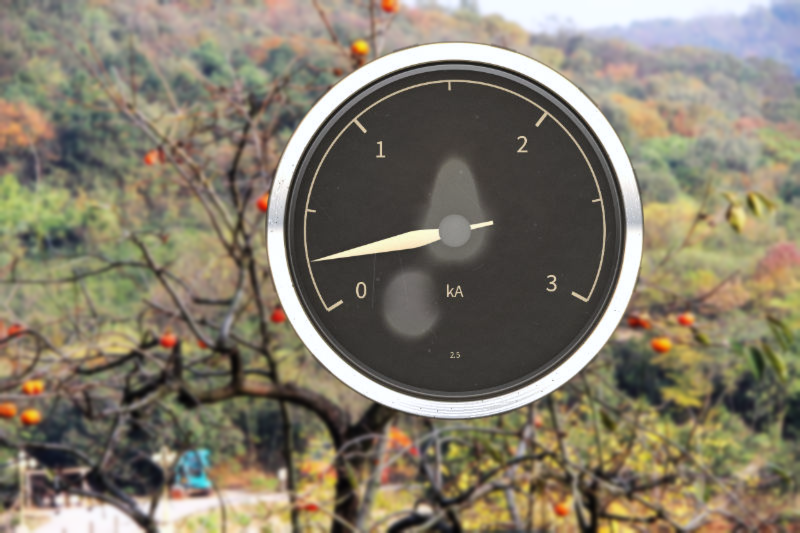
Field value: 0.25; kA
